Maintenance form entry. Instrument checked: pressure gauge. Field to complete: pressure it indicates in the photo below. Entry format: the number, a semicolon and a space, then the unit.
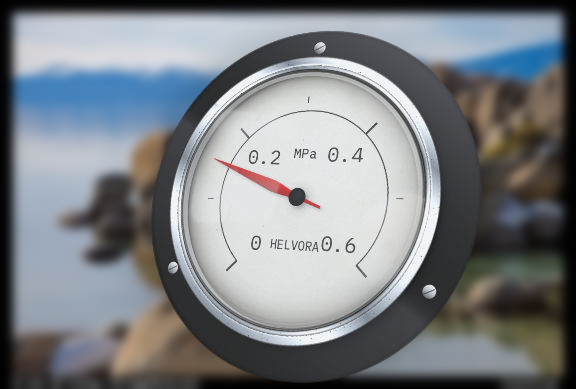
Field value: 0.15; MPa
